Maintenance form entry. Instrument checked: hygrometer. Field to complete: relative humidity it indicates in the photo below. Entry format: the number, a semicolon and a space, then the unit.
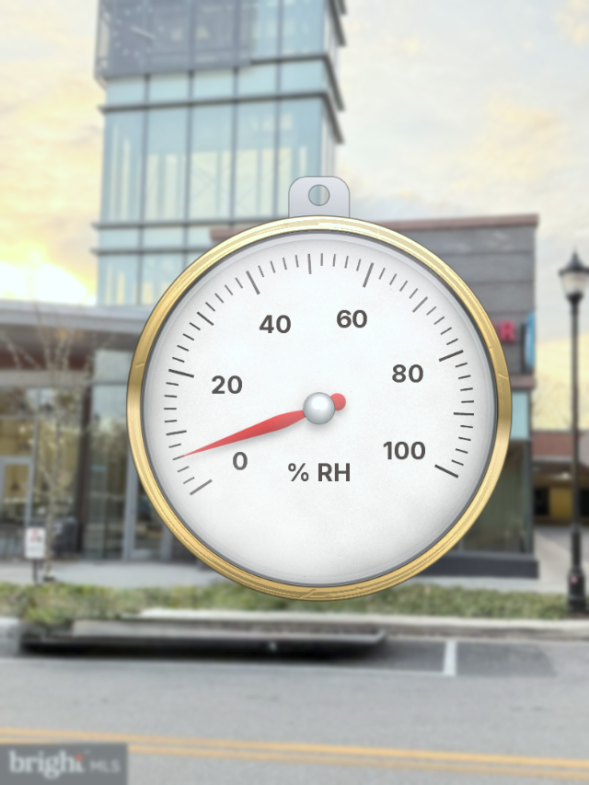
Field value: 6; %
